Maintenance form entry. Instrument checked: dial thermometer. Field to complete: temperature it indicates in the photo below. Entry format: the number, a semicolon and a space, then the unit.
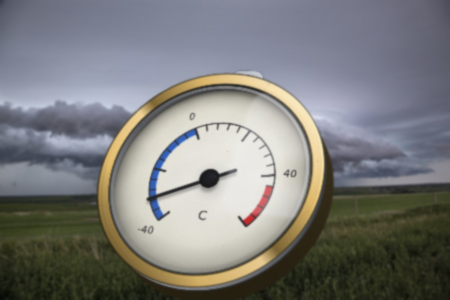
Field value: -32; °C
